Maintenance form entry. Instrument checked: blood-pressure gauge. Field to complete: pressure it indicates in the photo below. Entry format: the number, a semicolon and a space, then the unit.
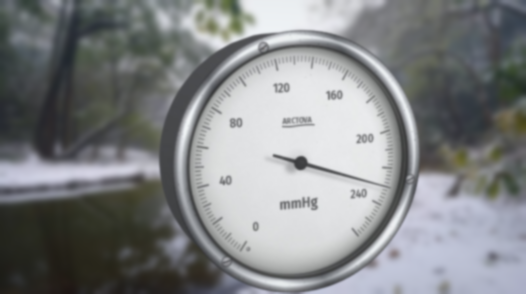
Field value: 230; mmHg
